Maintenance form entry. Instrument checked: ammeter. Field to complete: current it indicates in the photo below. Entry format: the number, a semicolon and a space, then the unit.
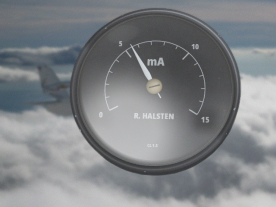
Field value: 5.5; mA
